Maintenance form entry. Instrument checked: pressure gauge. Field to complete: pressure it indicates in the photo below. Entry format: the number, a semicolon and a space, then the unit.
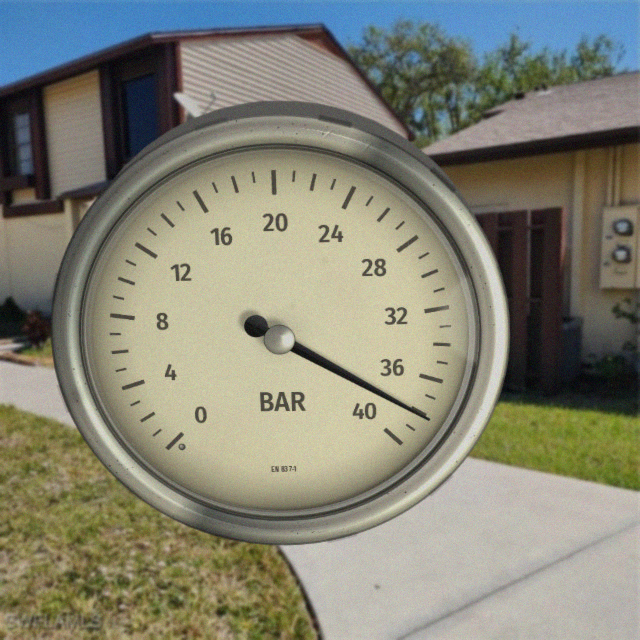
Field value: 38; bar
